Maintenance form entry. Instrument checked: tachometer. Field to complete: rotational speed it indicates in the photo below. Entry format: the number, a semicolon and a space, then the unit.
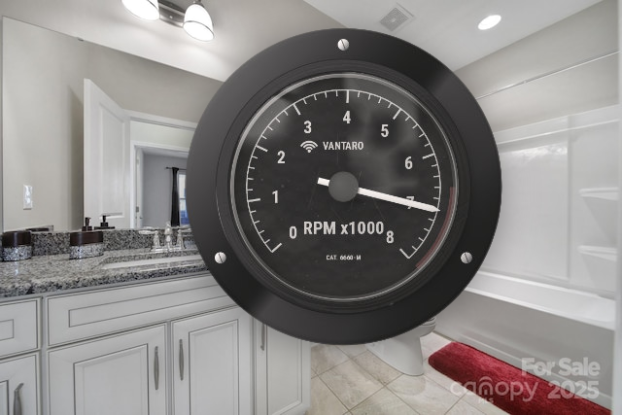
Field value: 7000; rpm
